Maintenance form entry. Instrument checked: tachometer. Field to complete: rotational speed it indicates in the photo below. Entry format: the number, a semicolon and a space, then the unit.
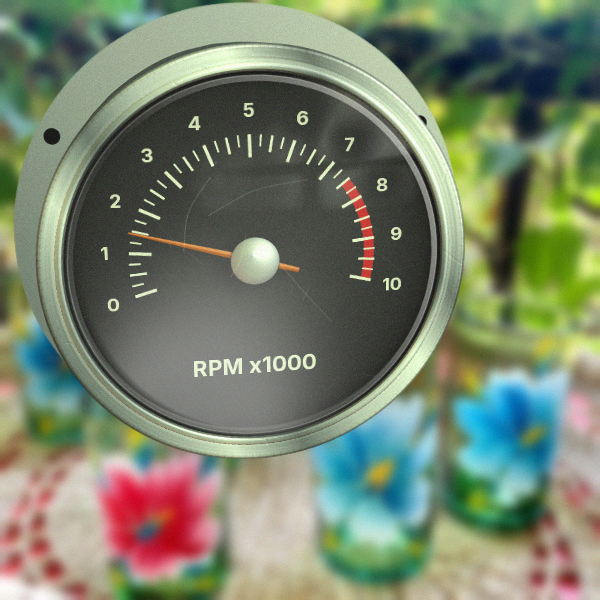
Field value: 1500; rpm
